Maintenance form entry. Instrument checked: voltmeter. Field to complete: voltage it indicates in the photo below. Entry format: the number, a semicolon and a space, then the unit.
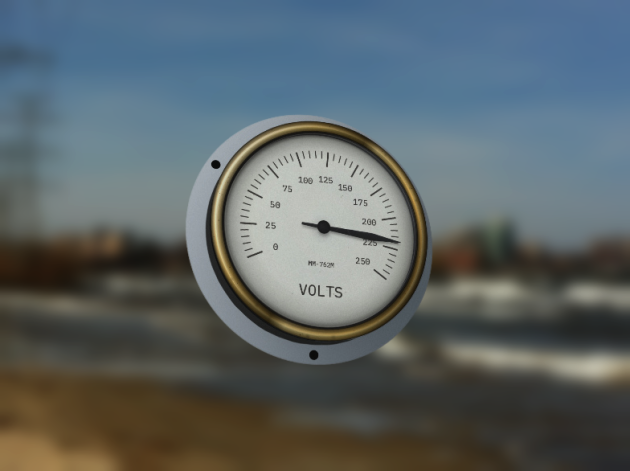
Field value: 220; V
